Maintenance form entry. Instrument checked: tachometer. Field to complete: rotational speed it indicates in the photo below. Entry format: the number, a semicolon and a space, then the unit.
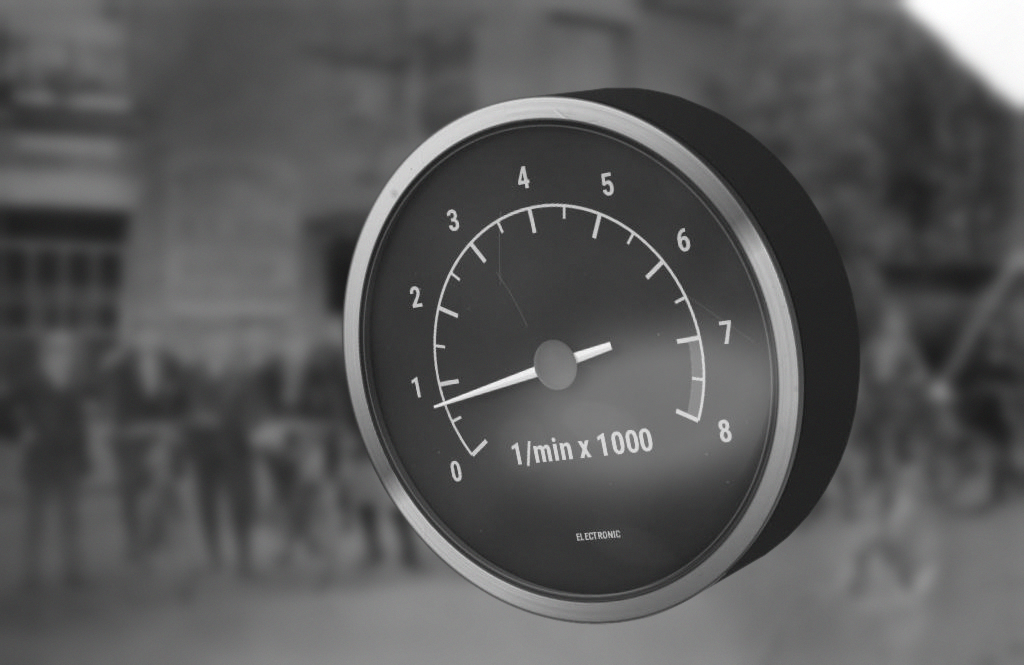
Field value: 750; rpm
